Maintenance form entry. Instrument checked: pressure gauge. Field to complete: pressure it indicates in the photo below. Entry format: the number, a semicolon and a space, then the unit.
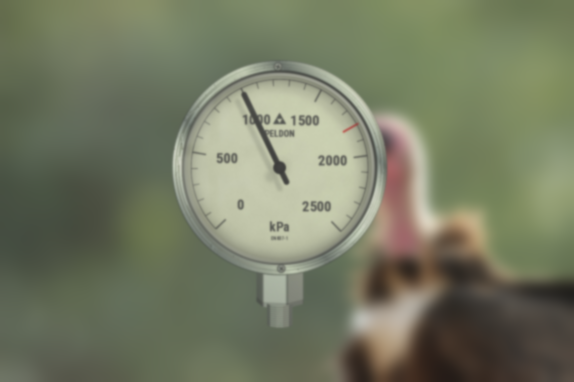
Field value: 1000; kPa
